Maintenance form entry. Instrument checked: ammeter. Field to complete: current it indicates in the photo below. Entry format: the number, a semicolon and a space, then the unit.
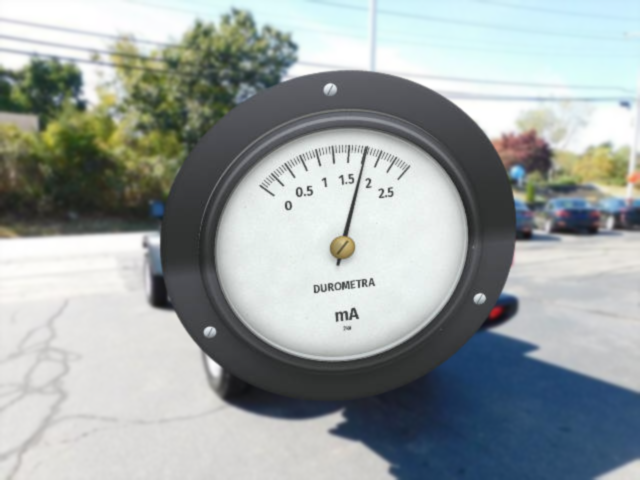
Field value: 1.75; mA
